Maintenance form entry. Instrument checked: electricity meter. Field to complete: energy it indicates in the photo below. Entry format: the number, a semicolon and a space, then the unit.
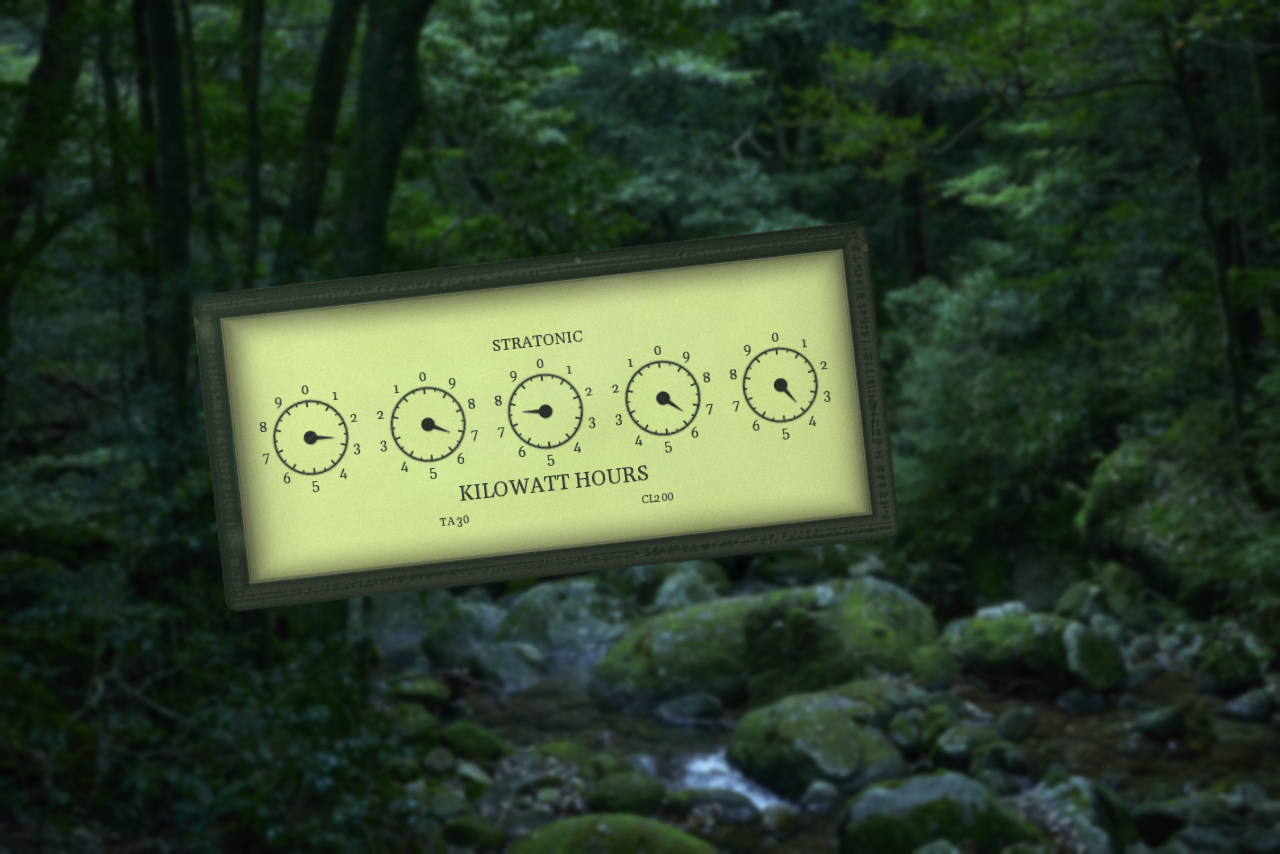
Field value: 26764; kWh
